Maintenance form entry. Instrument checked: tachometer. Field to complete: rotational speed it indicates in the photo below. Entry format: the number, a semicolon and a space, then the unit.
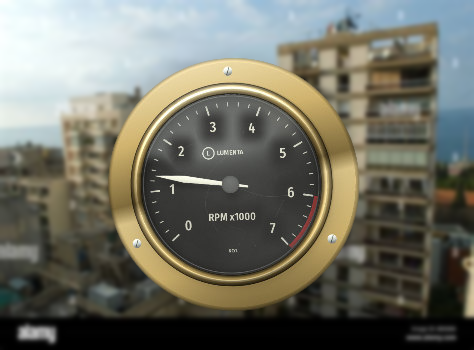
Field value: 1300; rpm
